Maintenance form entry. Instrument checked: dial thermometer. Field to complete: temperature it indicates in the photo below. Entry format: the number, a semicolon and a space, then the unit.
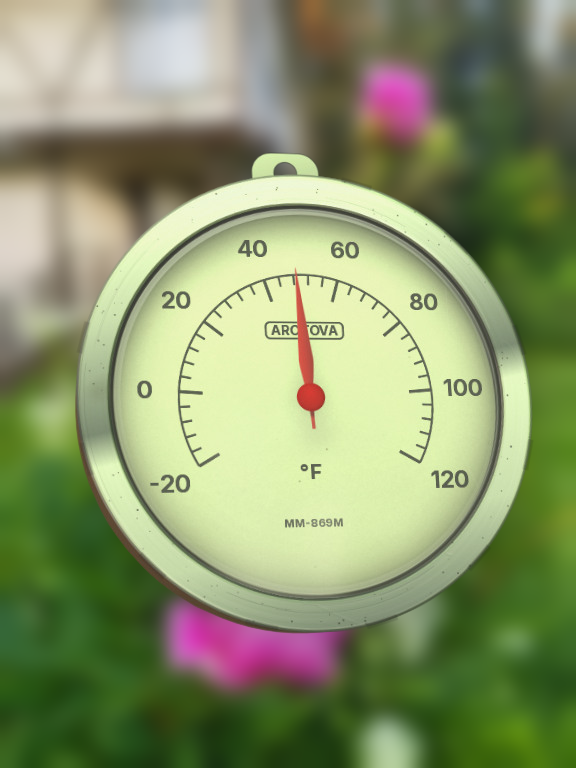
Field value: 48; °F
